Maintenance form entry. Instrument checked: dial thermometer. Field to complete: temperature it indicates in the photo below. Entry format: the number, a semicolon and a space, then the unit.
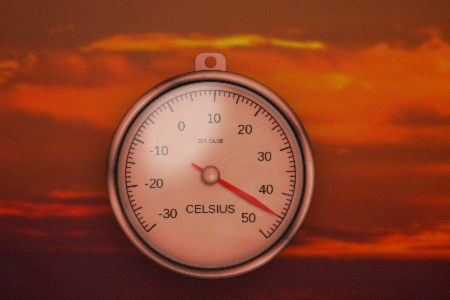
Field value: 45; °C
